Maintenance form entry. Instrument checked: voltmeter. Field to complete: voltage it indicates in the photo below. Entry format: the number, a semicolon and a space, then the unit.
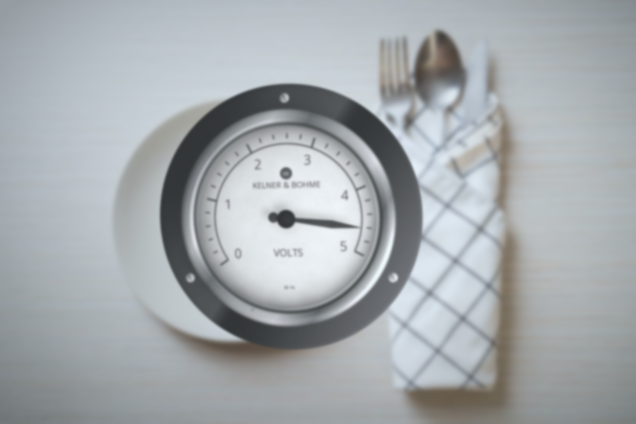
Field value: 4.6; V
